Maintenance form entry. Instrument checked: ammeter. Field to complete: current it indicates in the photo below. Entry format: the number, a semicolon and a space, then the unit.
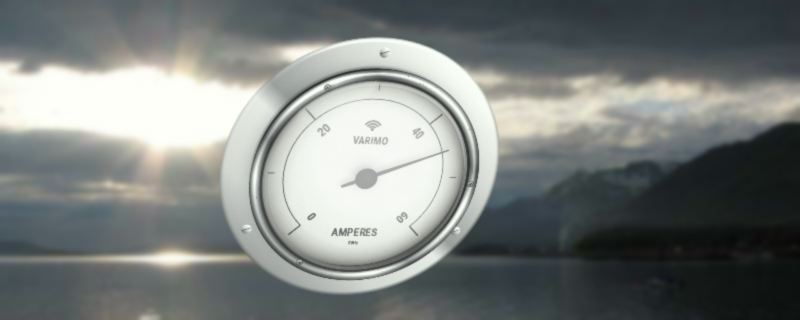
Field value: 45; A
